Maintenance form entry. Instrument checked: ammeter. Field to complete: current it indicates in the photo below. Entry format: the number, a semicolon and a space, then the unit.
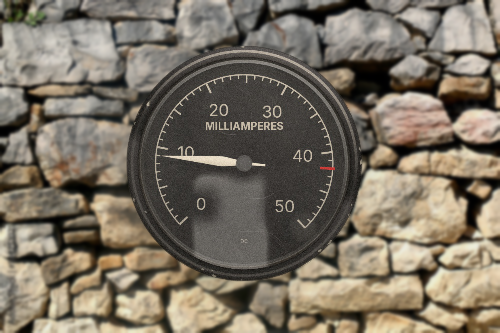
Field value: 9; mA
